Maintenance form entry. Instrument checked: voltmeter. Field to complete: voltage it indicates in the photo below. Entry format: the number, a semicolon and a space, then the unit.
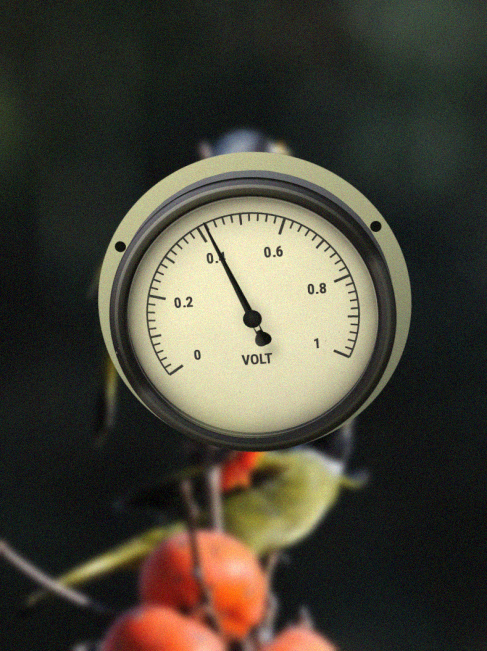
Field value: 0.42; V
